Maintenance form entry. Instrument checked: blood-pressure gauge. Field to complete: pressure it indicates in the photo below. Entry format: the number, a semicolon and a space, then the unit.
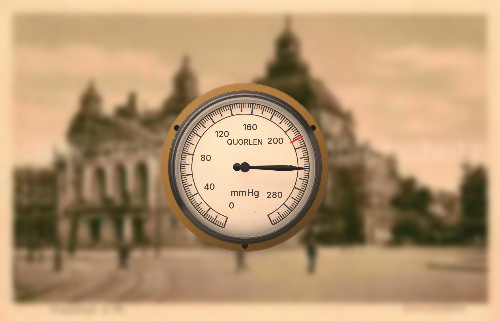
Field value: 240; mmHg
